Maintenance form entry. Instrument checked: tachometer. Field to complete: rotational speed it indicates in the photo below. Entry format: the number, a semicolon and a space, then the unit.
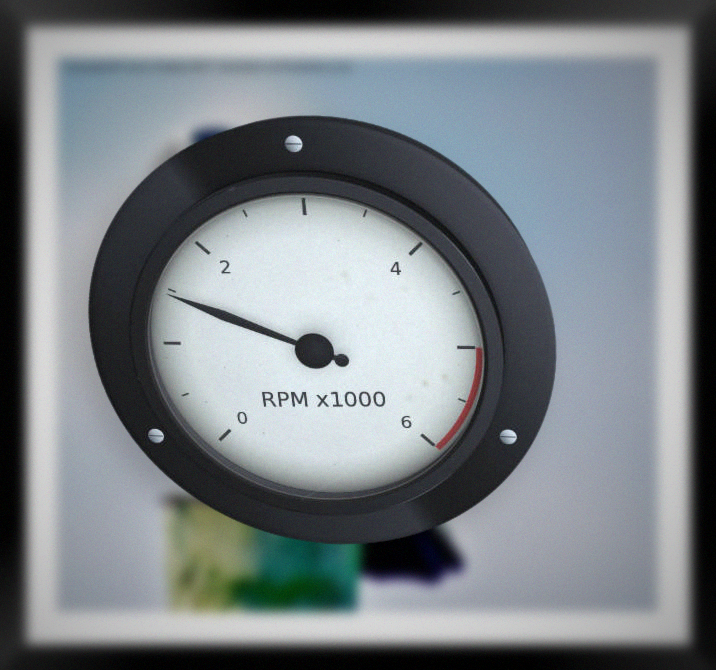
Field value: 1500; rpm
